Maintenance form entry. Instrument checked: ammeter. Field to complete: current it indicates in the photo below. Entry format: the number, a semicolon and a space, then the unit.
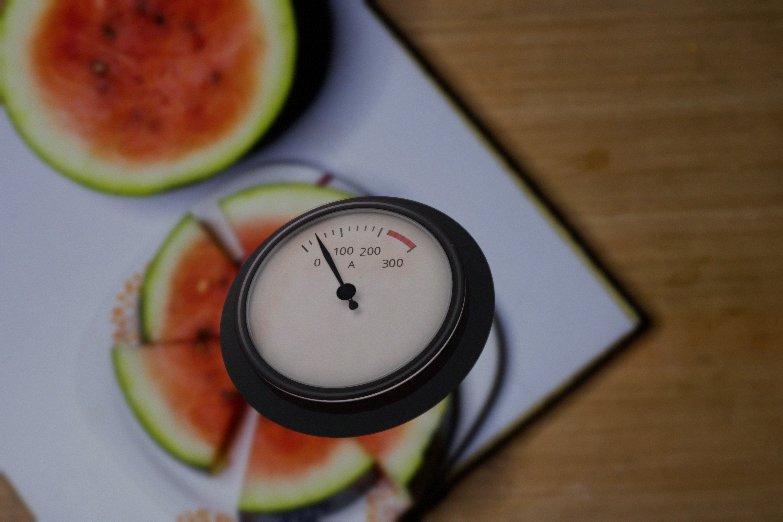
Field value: 40; A
